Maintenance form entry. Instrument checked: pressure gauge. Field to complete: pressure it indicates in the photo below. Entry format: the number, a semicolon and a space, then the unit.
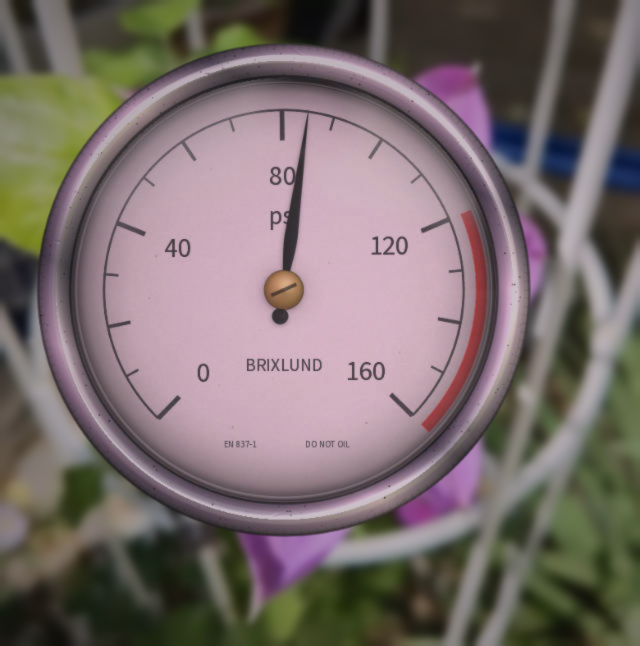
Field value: 85; psi
